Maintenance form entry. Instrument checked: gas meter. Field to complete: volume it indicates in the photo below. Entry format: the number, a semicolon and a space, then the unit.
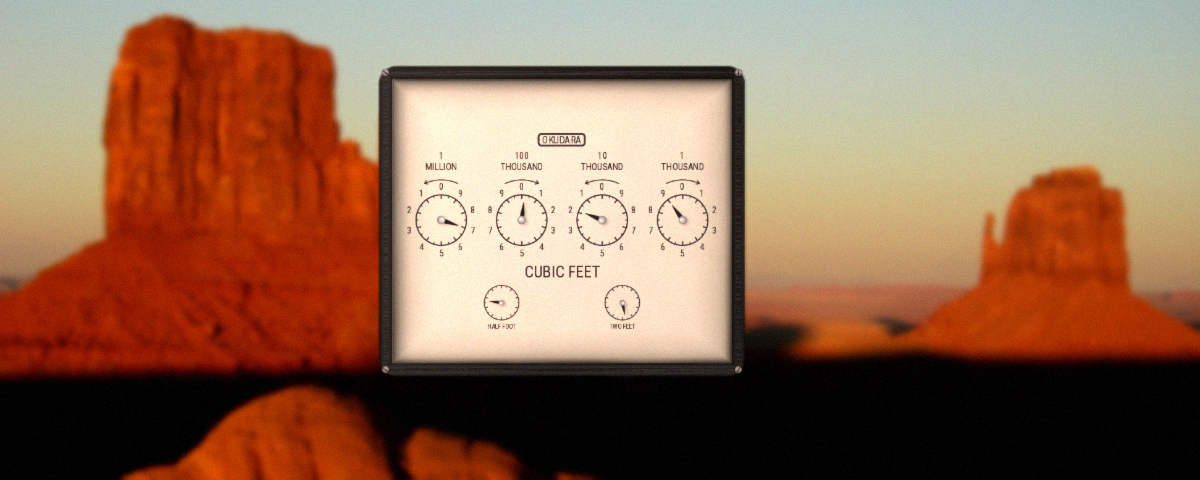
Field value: 701900; ft³
